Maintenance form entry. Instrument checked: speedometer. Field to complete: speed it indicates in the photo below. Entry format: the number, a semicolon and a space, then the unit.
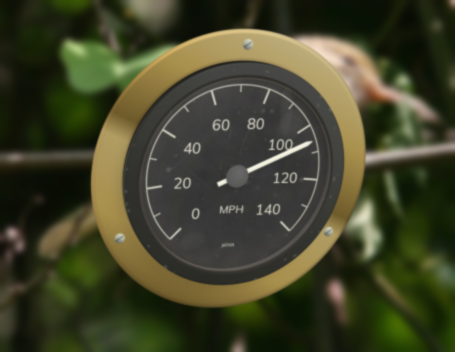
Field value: 105; mph
